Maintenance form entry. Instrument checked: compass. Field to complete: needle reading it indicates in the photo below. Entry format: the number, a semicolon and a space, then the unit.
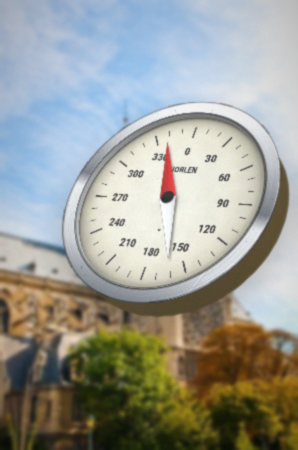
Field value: 340; °
